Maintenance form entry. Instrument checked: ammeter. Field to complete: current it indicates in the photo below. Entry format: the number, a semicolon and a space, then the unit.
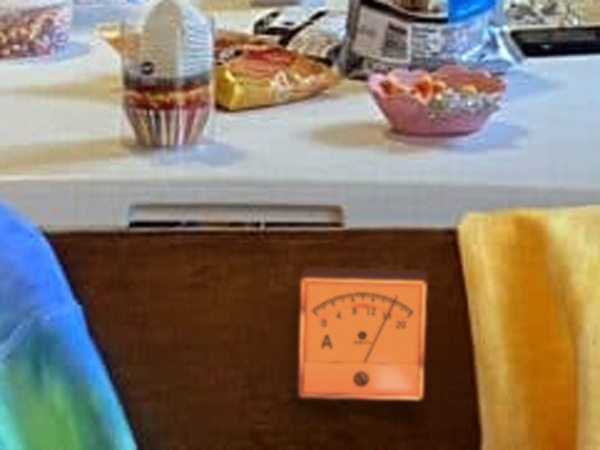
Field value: 16; A
